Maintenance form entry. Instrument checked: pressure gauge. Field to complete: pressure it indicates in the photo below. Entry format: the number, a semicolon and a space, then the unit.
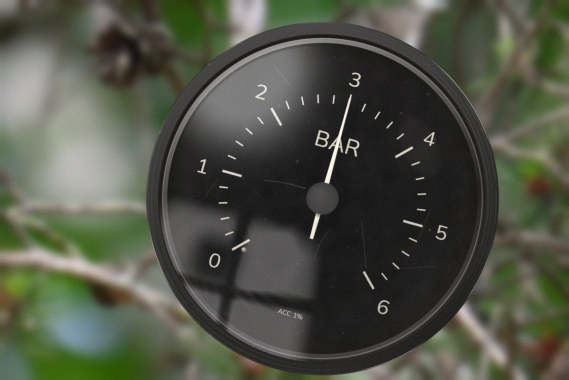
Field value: 3; bar
